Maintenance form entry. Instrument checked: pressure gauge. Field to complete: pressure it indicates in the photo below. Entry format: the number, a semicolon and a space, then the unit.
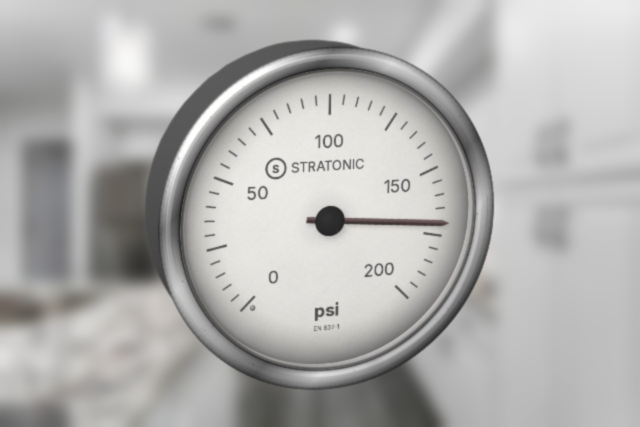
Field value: 170; psi
